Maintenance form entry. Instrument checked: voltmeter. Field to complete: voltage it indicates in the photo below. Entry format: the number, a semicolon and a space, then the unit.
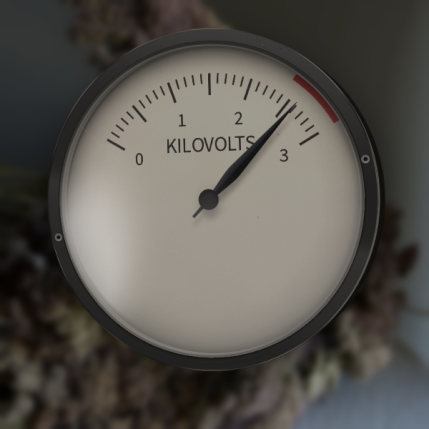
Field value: 2.6; kV
